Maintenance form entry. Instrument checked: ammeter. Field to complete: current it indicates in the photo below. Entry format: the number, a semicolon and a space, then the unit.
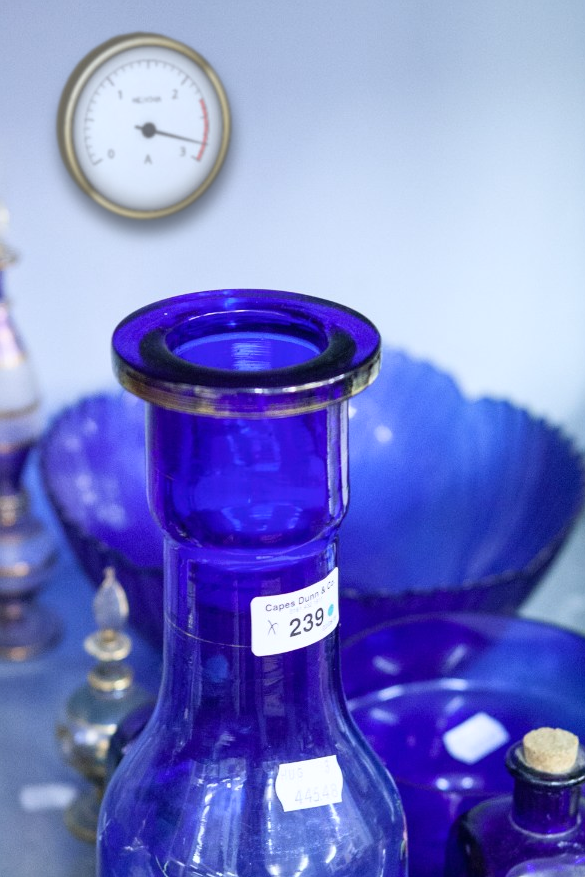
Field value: 2.8; A
